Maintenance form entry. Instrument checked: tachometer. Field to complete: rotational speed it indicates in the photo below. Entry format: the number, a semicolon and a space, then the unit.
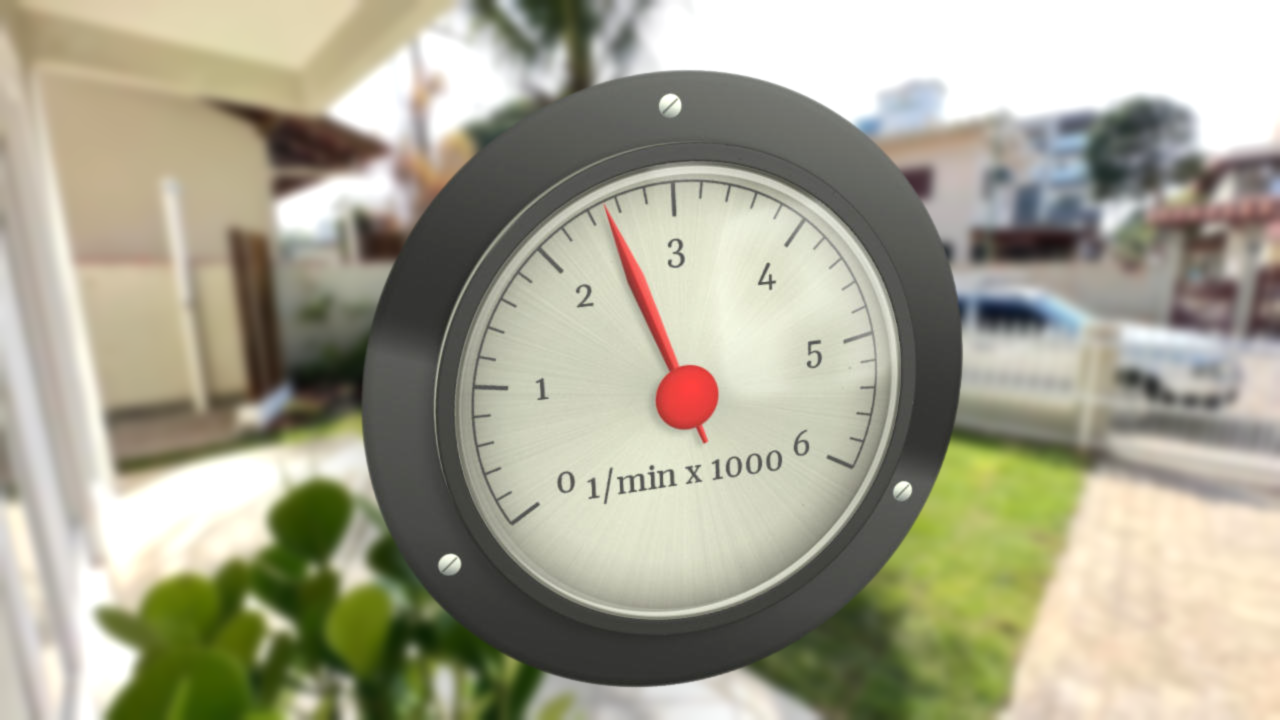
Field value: 2500; rpm
